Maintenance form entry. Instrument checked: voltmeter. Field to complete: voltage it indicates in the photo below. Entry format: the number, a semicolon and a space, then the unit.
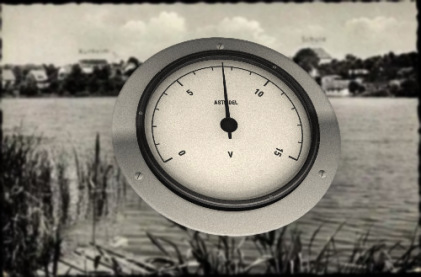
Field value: 7.5; V
